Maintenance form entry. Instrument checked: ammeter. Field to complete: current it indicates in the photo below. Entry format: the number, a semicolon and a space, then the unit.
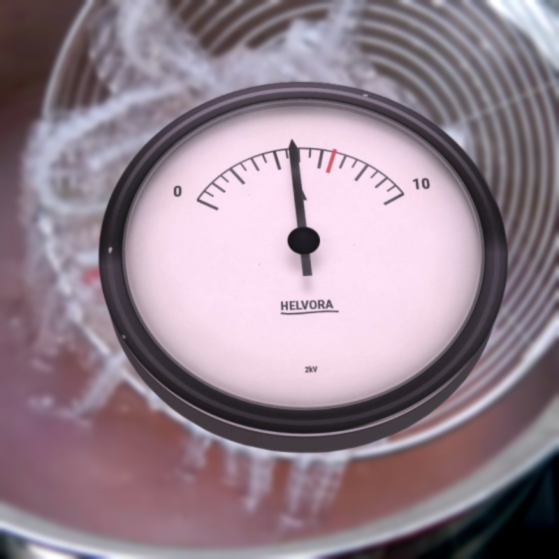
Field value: 4.75; A
